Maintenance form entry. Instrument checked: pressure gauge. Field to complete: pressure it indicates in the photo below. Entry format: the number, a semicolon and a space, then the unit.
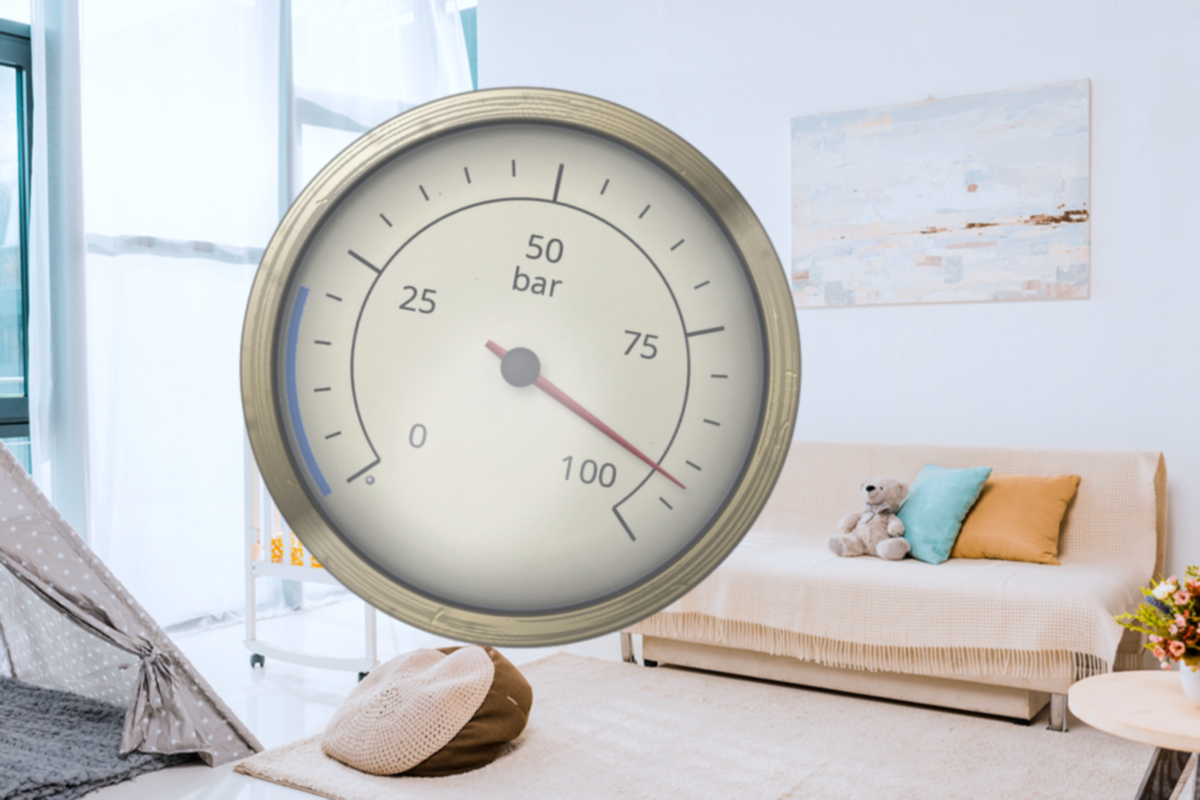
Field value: 92.5; bar
